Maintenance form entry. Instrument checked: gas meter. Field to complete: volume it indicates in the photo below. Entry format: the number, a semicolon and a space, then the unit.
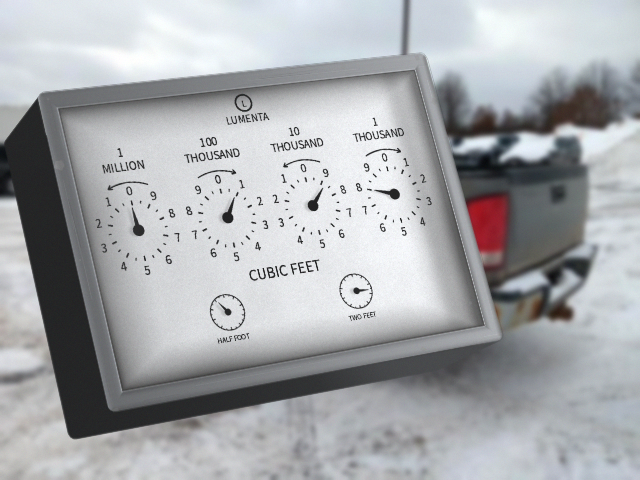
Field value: 8800; ft³
